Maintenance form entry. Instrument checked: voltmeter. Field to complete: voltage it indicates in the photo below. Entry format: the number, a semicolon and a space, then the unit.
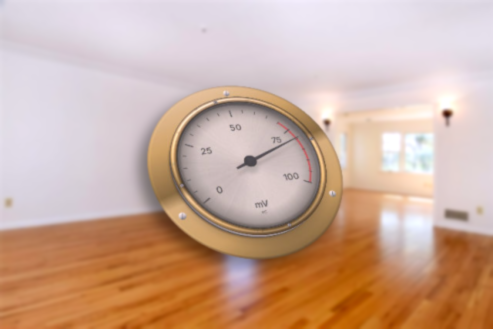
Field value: 80; mV
